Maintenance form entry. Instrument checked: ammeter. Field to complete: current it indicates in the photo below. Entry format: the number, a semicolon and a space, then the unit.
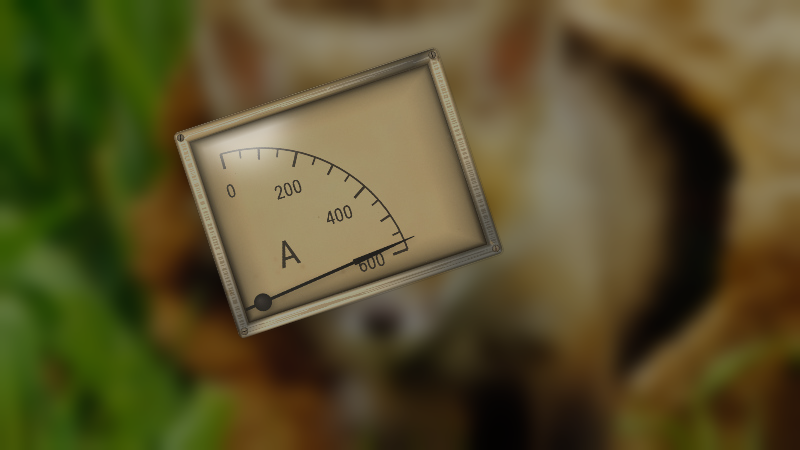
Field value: 575; A
